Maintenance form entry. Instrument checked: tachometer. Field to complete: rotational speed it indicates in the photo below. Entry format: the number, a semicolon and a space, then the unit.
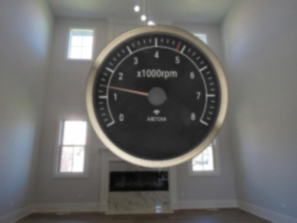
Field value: 1400; rpm
